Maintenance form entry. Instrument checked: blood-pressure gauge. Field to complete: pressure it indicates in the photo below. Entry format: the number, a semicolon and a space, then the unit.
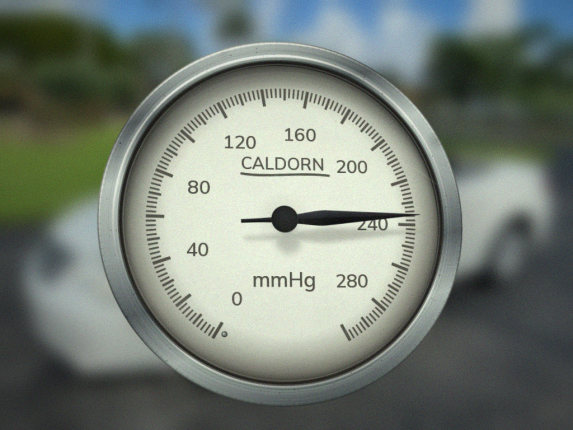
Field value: 236; mmHg
